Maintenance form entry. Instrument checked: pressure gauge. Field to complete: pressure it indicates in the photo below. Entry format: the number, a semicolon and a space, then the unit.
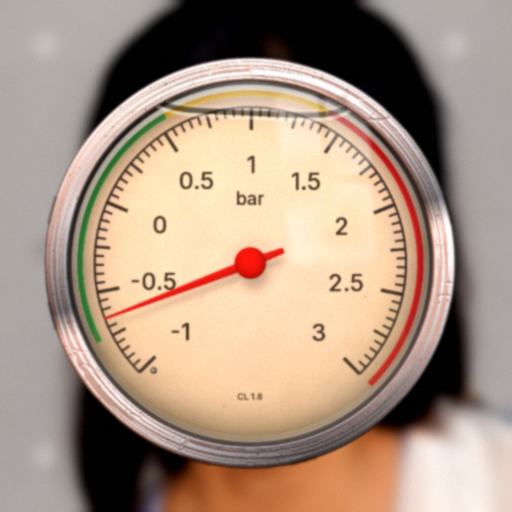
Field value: -0.65; bar
